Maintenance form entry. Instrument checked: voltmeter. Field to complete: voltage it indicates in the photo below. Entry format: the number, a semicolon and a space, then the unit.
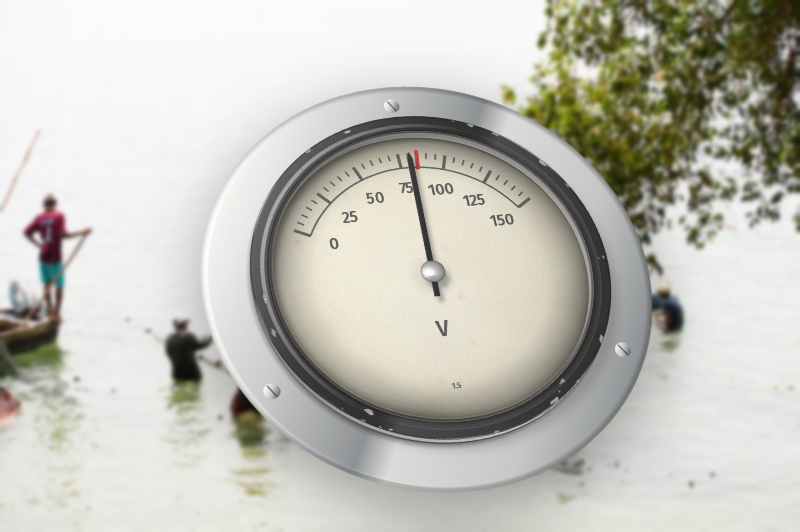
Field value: 80; V
